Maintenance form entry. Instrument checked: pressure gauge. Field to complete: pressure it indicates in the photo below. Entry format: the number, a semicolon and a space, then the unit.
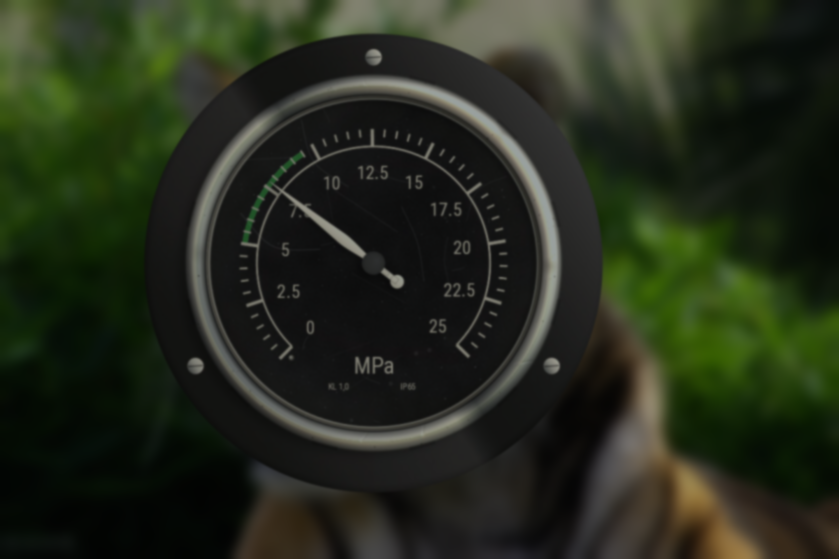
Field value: 7.75; MPa
